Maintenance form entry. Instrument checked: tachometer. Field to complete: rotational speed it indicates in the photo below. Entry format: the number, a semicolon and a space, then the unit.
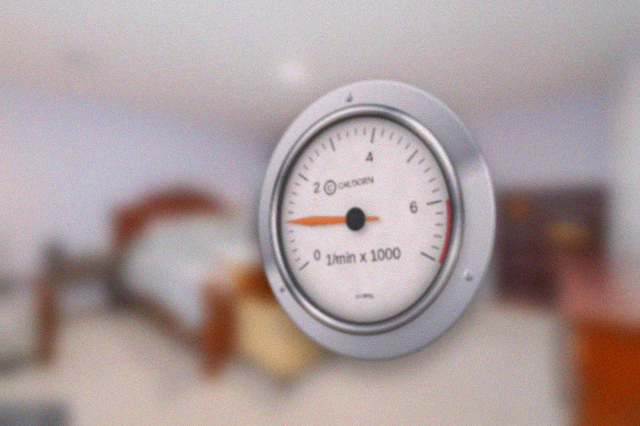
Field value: 1000; rpm
